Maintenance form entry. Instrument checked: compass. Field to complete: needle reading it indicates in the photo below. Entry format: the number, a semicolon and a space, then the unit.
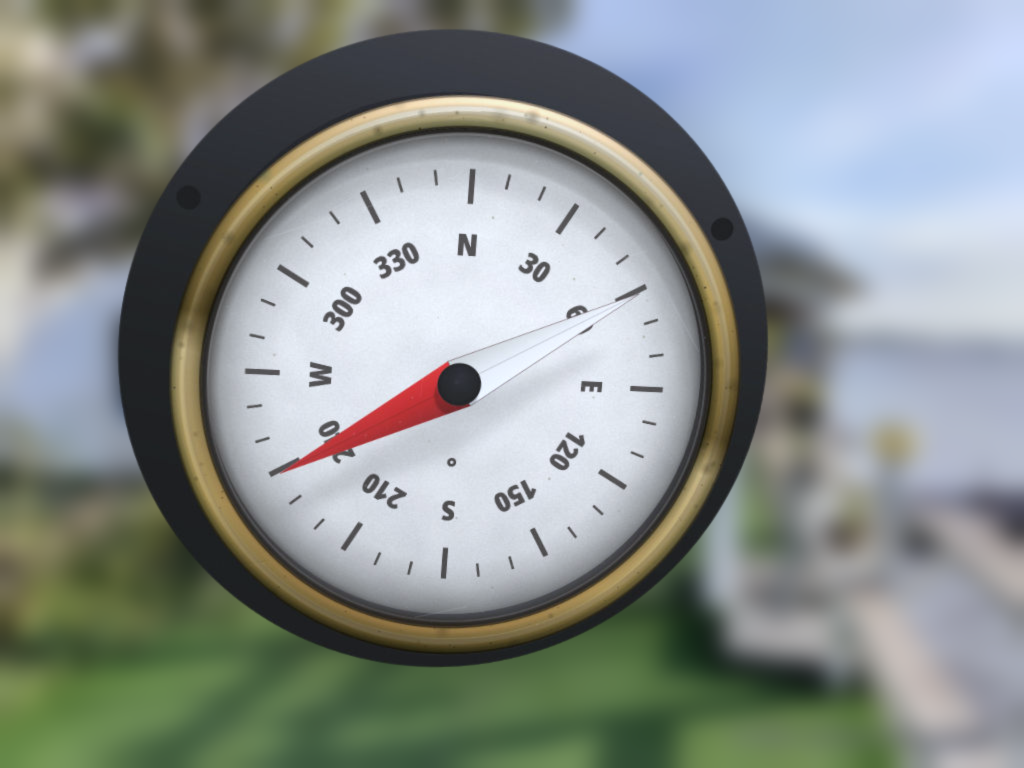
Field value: 240; °
